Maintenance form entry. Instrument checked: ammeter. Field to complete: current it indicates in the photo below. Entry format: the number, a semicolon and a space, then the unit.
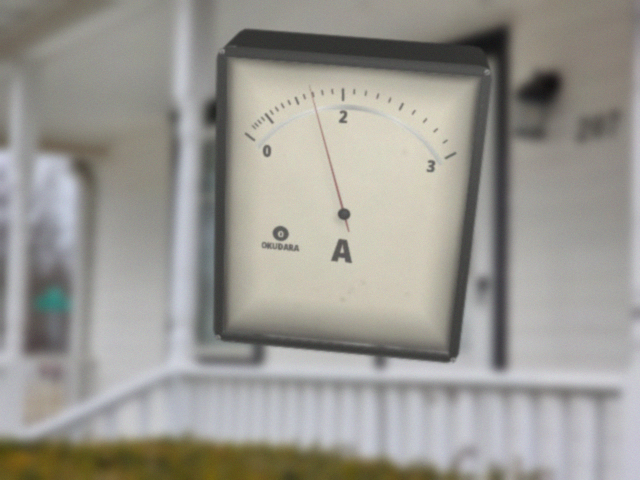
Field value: 1.7; A
